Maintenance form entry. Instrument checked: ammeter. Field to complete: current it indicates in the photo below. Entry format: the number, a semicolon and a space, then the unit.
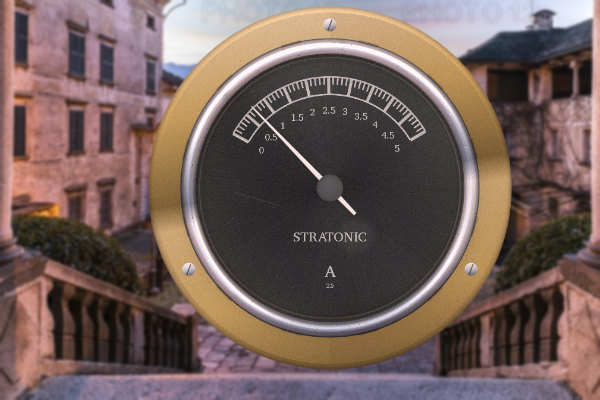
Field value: 0.7; A
